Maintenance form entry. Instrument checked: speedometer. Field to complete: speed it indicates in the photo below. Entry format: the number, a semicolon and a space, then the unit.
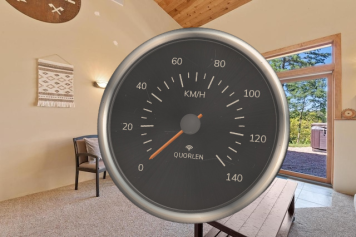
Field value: 0; km/h
